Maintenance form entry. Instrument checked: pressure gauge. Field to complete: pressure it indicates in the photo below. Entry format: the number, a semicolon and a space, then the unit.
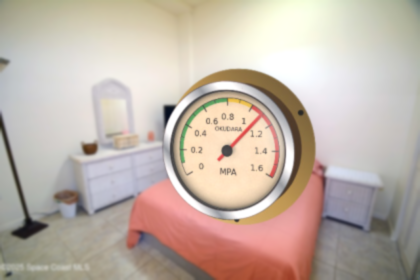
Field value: 1.1; MPa
